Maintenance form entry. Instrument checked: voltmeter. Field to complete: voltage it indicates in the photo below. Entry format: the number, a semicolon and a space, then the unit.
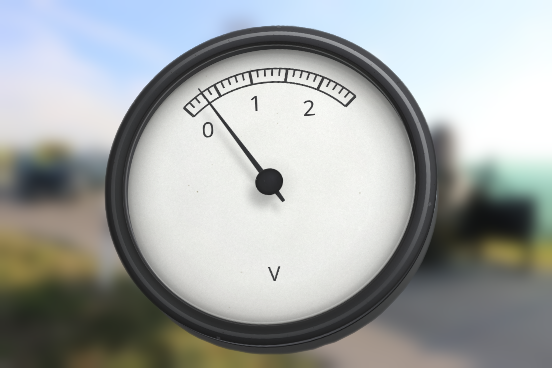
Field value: 0.3; V
